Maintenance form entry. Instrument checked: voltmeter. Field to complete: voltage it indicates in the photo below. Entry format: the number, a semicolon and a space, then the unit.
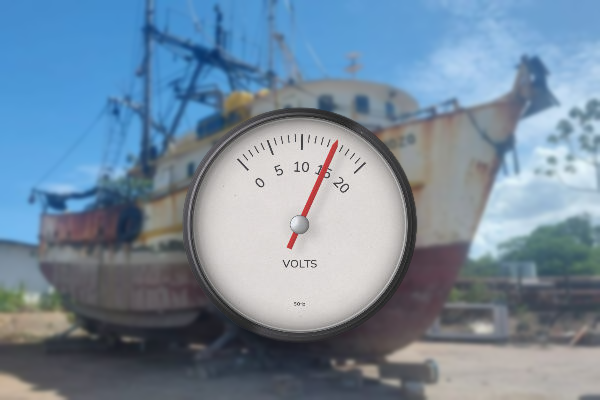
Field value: 15; V
